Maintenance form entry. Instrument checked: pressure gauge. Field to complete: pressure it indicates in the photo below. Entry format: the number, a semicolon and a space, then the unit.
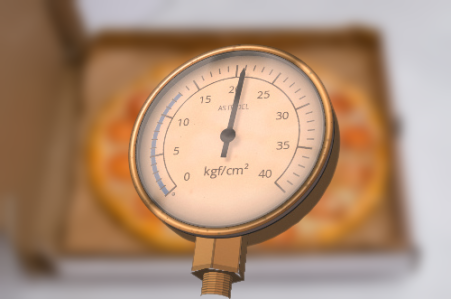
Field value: 21; kg/cm²
